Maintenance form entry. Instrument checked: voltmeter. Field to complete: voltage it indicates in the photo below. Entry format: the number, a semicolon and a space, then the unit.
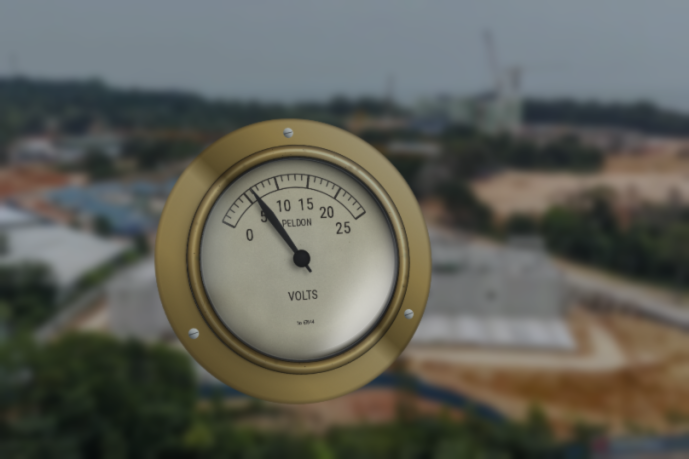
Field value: 6; V
